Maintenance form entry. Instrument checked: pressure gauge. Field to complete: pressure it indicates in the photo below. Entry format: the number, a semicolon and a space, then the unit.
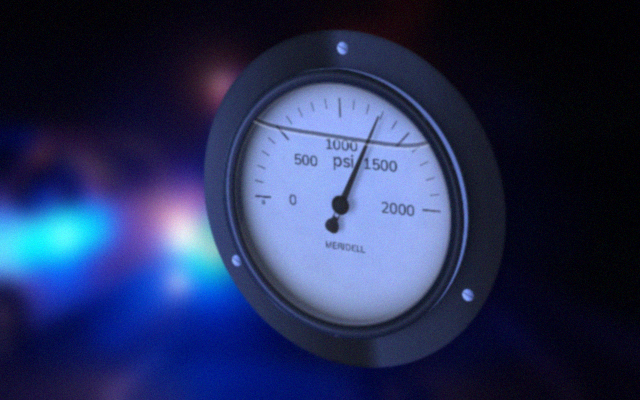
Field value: 1300; psi
